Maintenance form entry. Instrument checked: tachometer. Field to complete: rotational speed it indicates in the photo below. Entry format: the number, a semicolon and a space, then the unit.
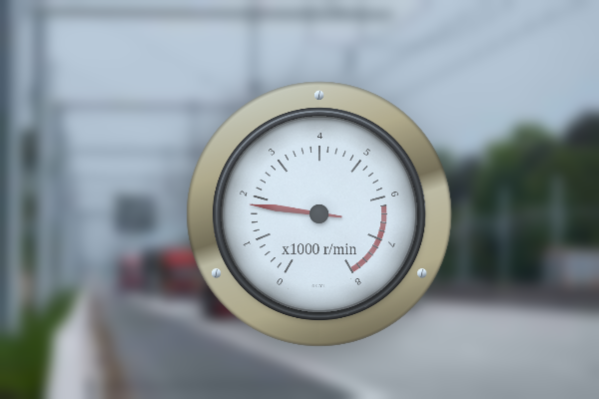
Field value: 1800; rpm
